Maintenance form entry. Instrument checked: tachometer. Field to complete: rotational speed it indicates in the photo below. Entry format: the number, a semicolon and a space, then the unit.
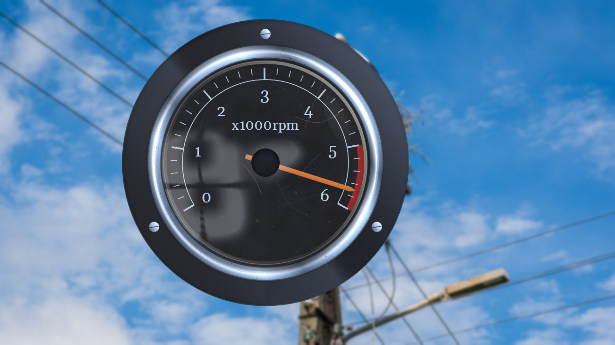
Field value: 5700; rpm
